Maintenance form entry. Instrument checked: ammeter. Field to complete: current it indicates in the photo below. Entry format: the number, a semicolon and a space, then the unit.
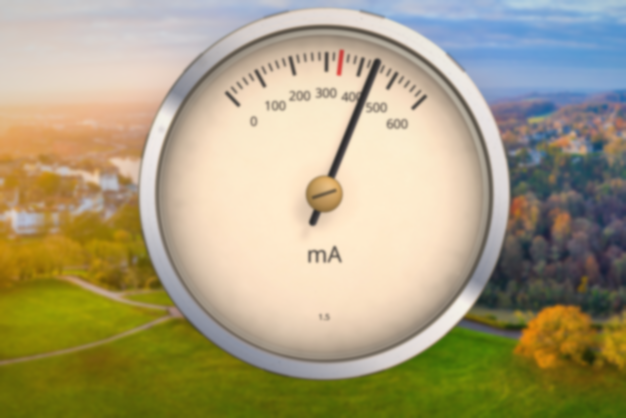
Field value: 440; mA
